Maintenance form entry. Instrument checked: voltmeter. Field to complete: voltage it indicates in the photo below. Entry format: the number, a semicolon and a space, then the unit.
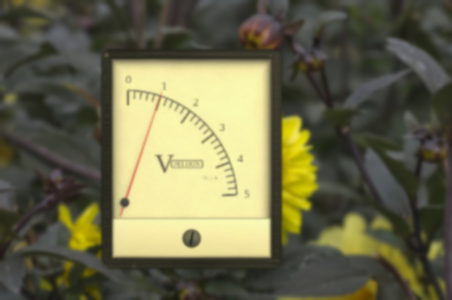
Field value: 1; V
